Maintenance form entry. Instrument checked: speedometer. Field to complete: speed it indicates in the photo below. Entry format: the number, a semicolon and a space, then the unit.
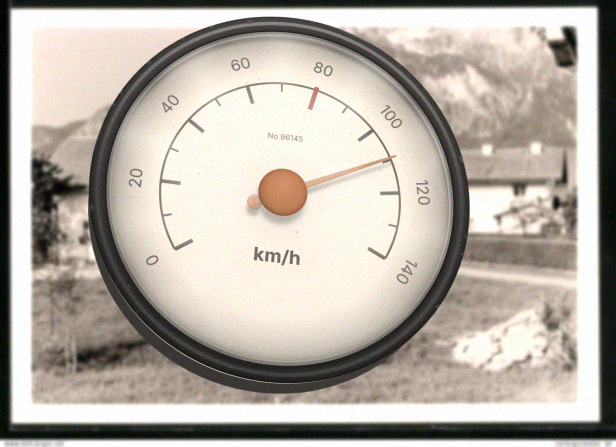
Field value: 110; km/h
